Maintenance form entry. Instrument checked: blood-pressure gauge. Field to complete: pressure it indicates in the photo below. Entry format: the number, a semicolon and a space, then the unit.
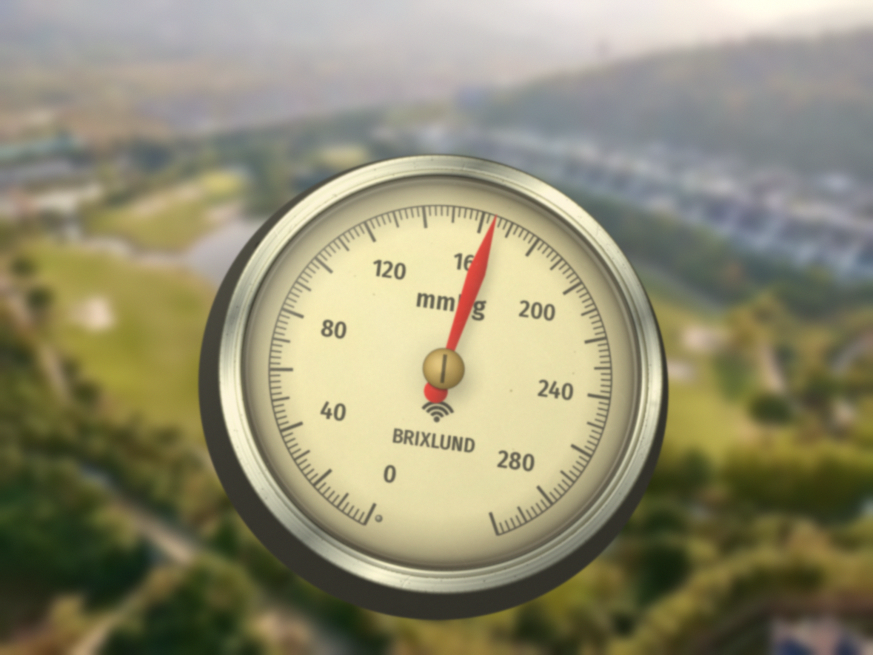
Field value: 164; mmHg
